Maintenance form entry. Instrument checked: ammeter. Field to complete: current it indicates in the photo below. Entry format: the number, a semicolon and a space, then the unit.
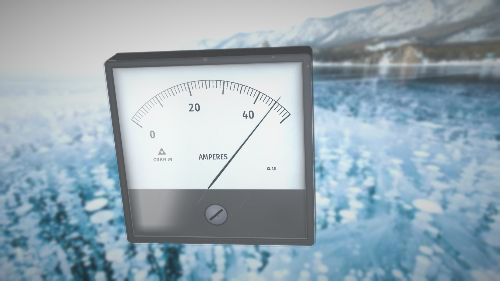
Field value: 45; A
